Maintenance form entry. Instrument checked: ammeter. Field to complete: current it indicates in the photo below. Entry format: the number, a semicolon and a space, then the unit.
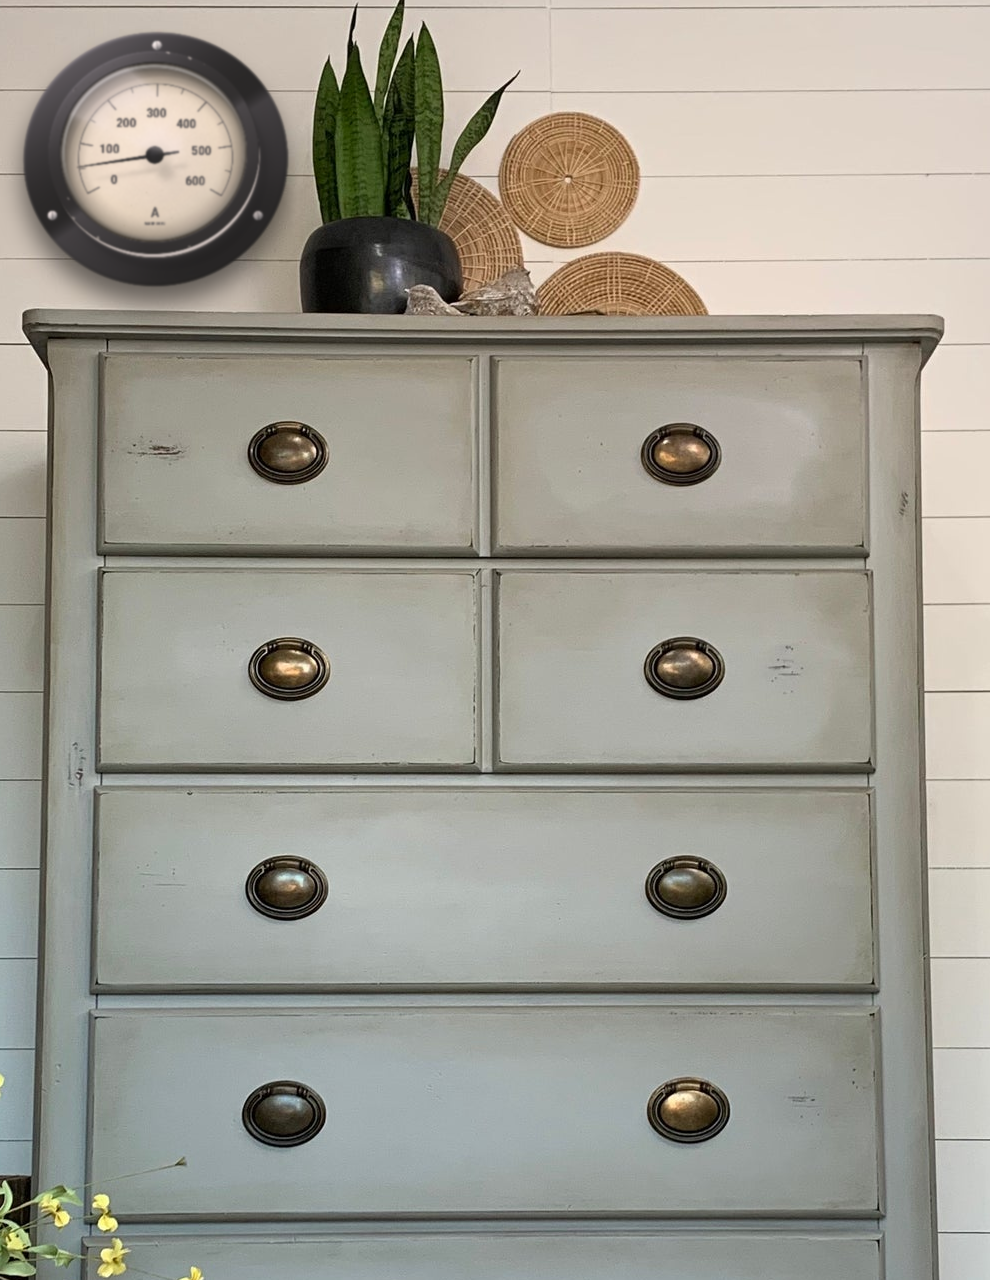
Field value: 50; A
